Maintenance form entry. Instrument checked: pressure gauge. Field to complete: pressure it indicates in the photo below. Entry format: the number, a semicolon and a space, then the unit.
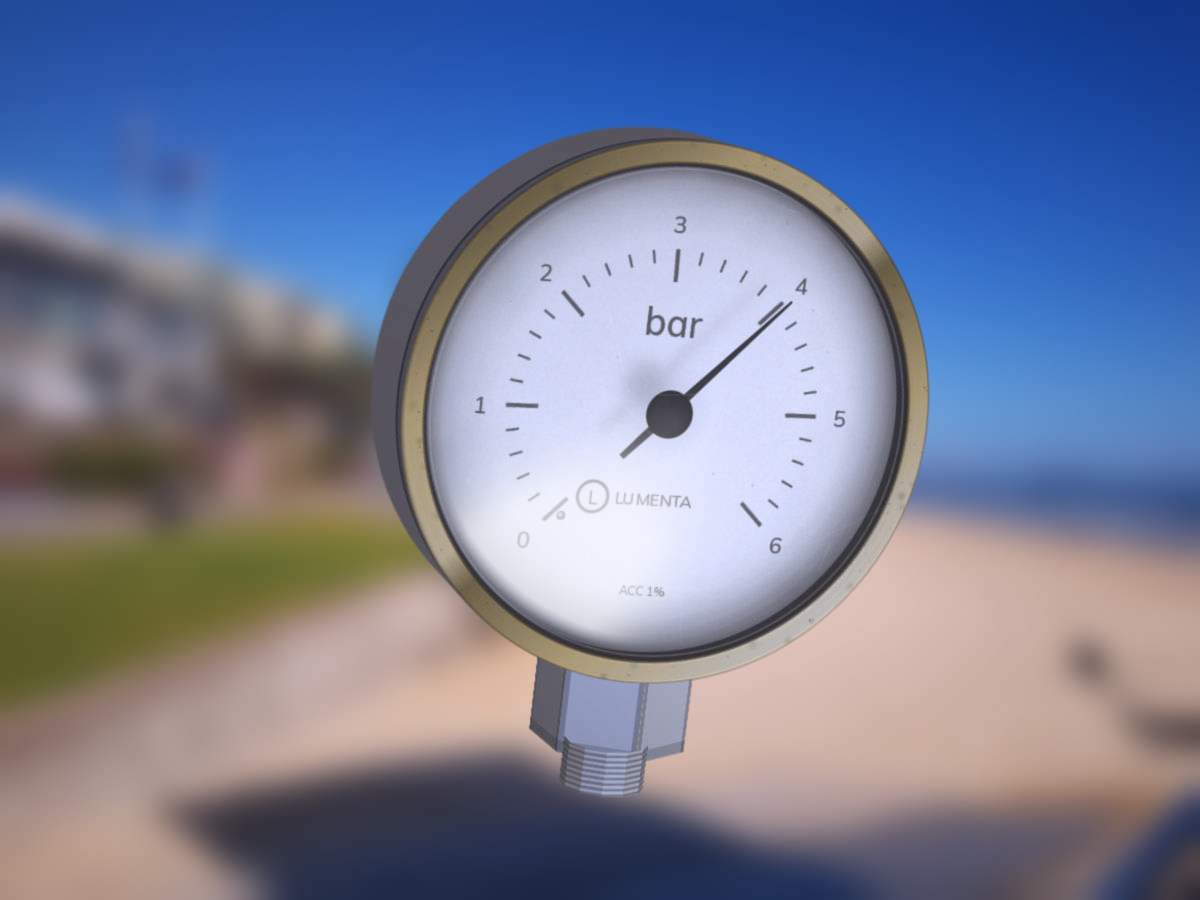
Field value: 4; bar
